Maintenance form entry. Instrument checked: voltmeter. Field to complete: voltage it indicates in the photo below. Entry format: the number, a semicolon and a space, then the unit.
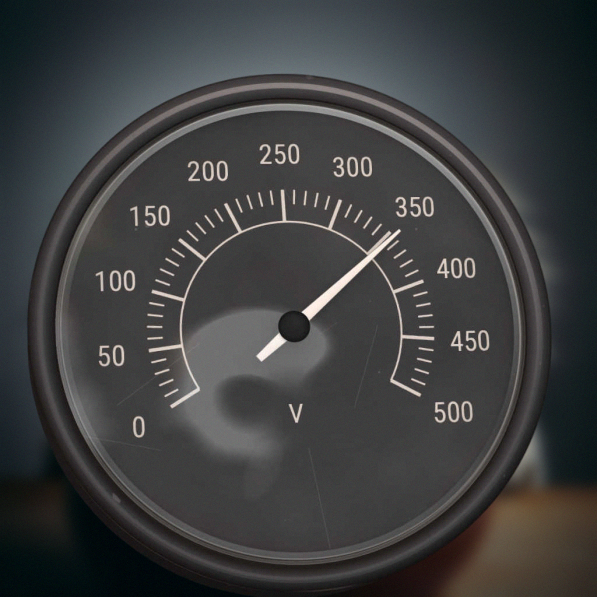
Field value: 355; V
